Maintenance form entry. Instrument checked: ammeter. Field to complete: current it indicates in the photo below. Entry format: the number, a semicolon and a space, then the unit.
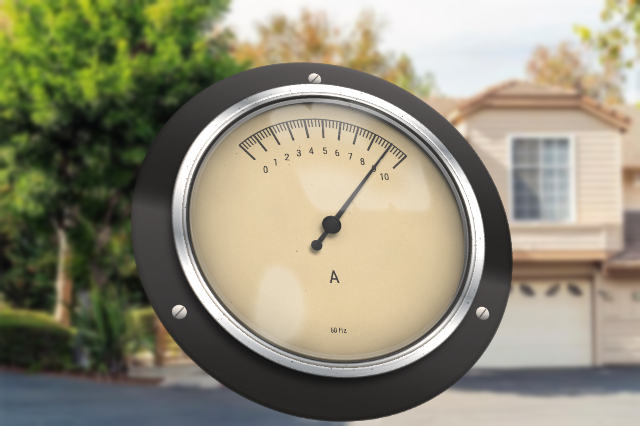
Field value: 9; A
